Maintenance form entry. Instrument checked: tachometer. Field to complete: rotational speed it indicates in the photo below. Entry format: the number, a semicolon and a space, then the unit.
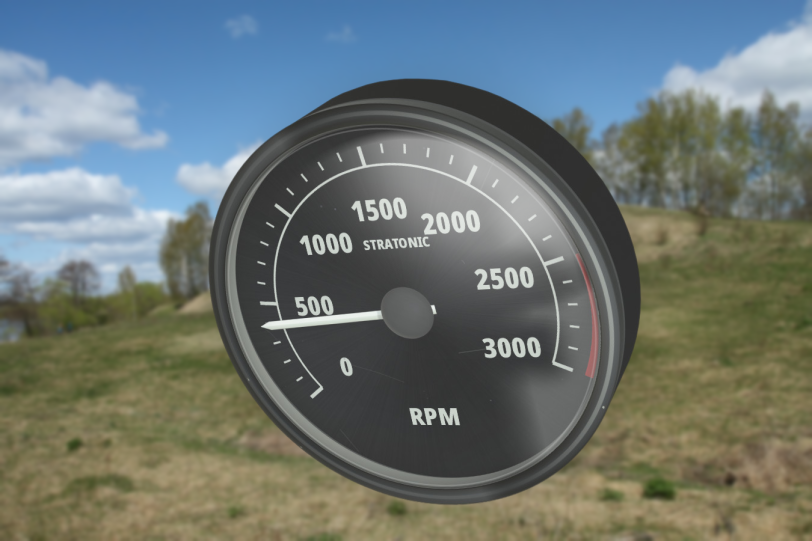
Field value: 400; rpm
